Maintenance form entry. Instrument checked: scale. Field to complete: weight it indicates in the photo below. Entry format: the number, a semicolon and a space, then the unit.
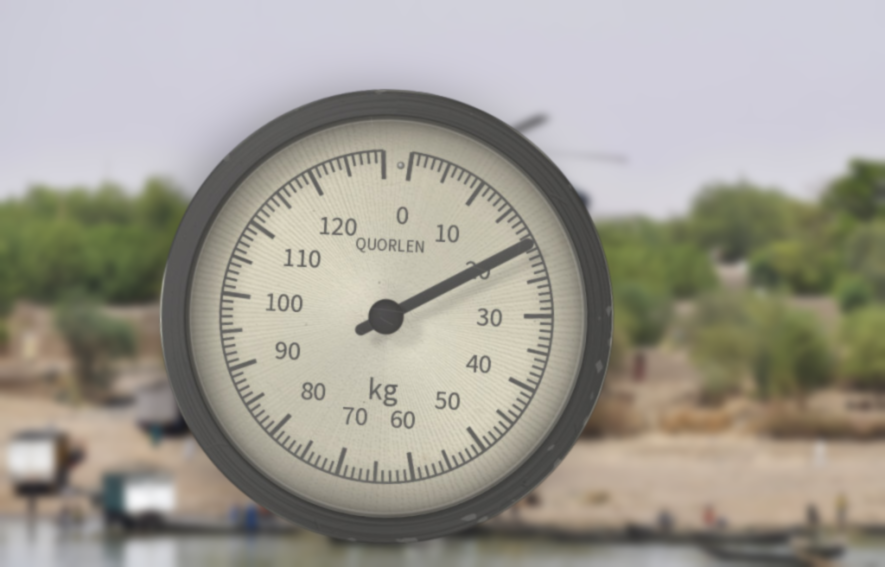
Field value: 20; kg
